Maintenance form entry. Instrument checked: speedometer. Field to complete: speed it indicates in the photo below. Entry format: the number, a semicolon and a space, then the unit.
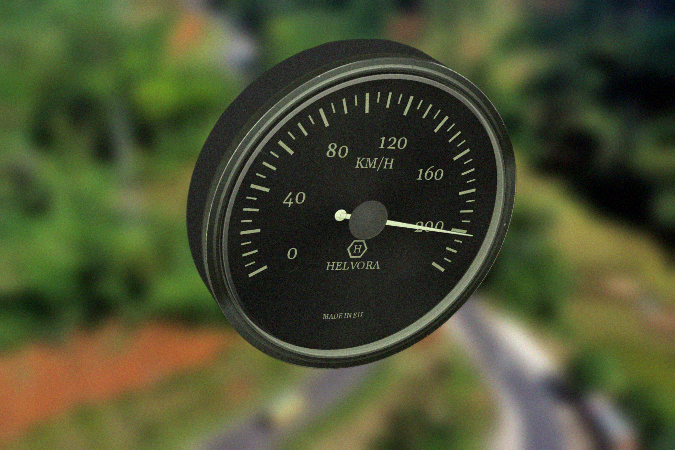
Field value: 200; km/h
